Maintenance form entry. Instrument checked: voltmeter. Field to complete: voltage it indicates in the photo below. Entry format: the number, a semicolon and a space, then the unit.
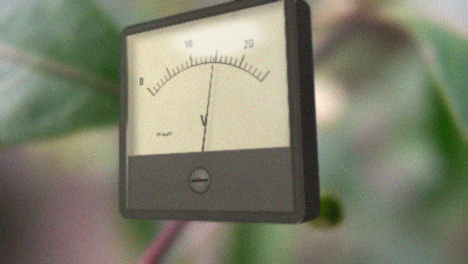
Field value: 15; V
